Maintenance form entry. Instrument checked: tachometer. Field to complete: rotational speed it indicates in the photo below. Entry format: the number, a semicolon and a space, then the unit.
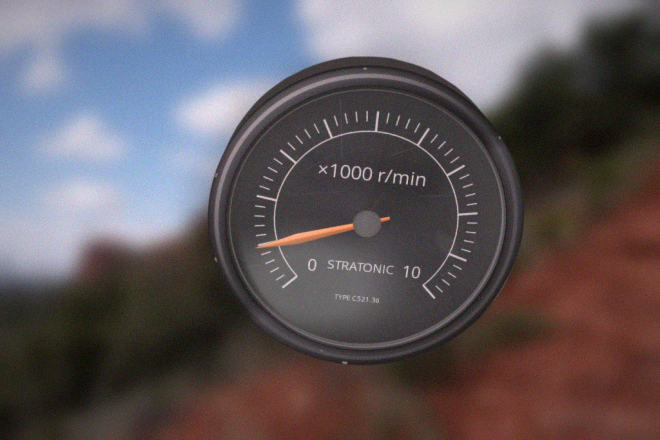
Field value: 1000; rpm
